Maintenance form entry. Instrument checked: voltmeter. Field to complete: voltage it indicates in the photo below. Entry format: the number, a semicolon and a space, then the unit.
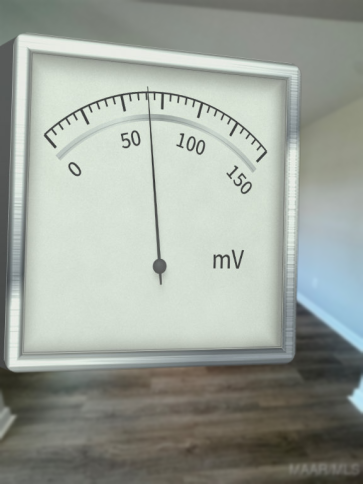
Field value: 65; mV
